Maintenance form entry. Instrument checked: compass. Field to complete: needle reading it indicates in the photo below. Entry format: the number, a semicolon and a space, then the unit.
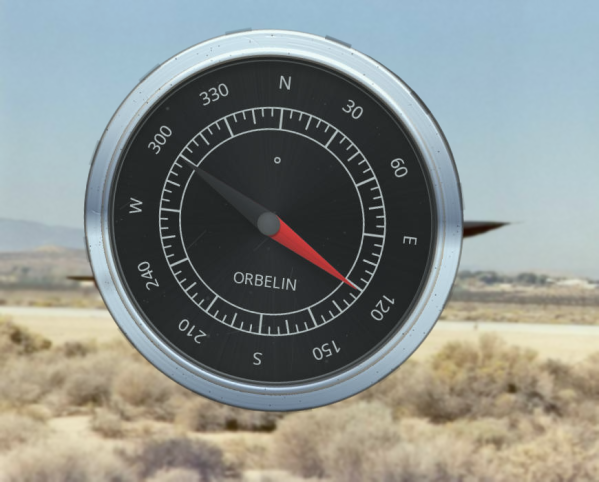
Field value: 120; °
